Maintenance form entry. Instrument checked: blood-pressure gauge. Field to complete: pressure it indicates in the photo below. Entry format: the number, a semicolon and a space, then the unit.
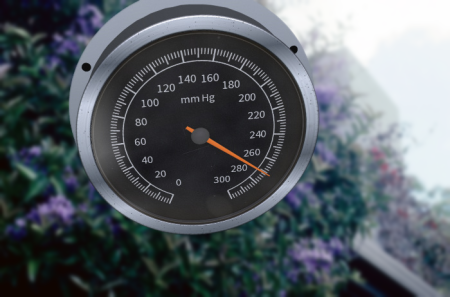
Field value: 270; mmHg
